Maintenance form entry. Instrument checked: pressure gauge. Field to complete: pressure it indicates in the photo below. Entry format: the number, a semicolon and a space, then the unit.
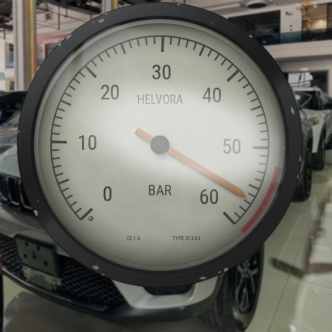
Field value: 56.5; bar
